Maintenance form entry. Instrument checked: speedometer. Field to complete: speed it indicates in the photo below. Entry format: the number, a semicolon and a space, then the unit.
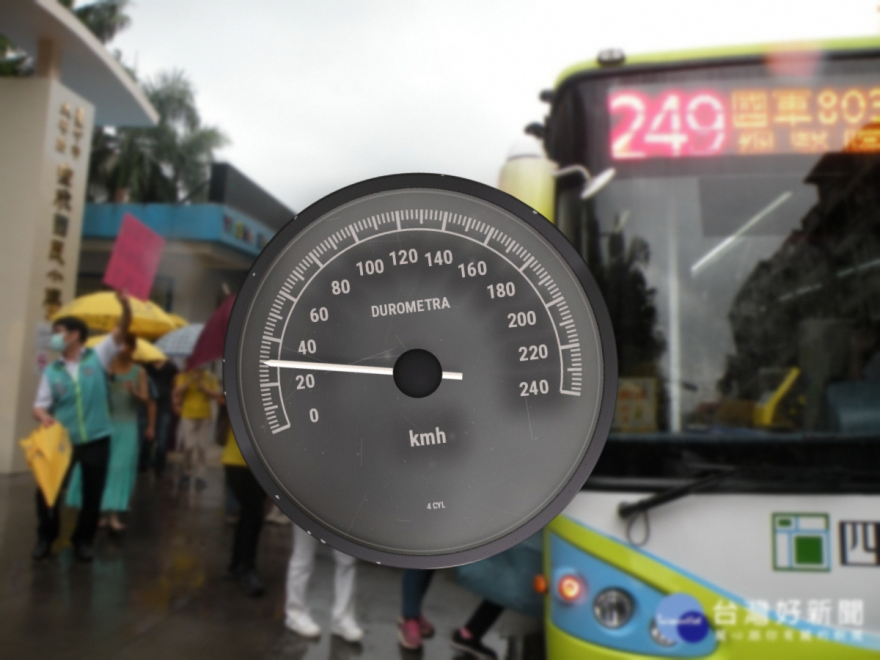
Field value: 30; km/h
